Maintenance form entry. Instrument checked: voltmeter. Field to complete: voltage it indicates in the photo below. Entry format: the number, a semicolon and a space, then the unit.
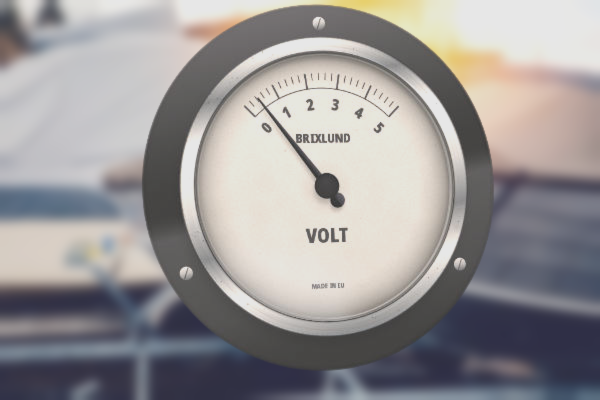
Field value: 0.4; V
